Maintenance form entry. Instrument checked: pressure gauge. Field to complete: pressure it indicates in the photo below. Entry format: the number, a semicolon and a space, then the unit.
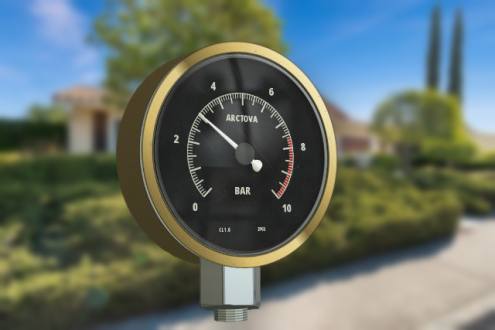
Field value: 3; bar
